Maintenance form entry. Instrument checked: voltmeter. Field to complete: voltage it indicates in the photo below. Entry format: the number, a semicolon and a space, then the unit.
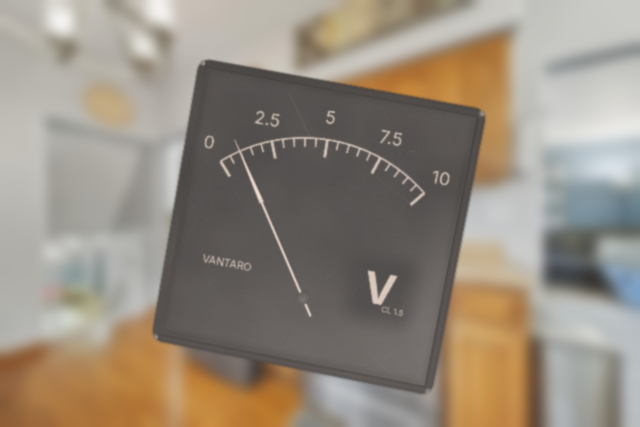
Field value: 1; V
